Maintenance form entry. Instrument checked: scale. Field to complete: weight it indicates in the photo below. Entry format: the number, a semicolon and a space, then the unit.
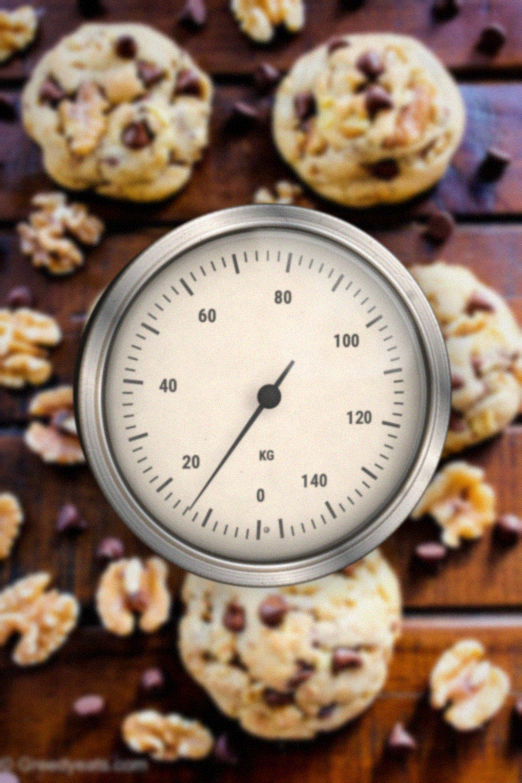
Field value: 14; kg
